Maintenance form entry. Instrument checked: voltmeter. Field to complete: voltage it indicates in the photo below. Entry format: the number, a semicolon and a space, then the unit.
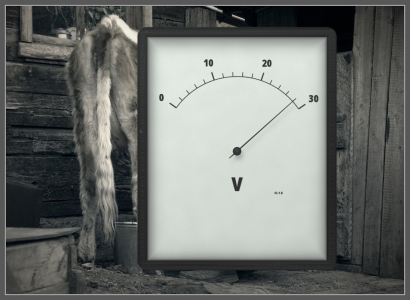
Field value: 28; V
